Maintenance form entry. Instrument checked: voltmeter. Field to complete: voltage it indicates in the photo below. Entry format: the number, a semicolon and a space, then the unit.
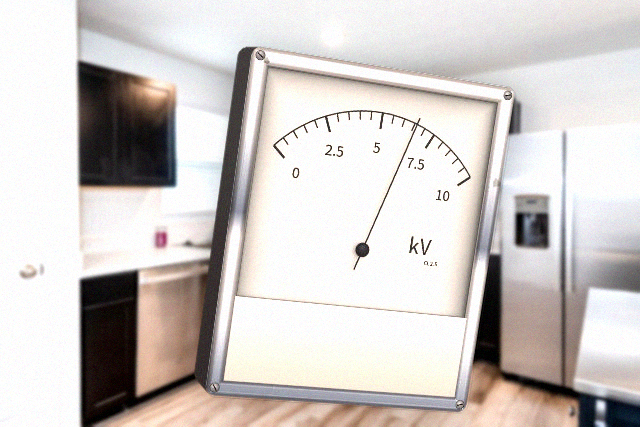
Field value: 6.5; kV
